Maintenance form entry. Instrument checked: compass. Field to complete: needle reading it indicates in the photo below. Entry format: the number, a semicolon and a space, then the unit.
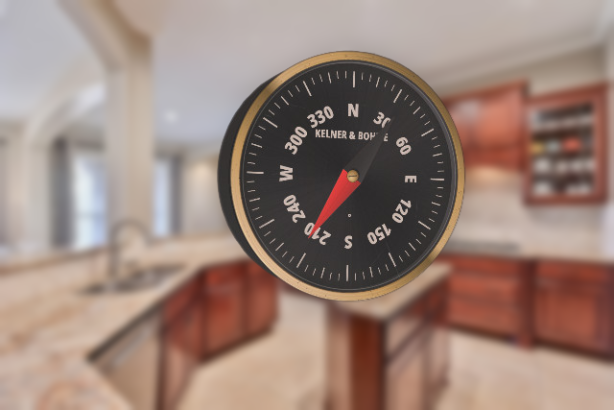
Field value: 215; °
